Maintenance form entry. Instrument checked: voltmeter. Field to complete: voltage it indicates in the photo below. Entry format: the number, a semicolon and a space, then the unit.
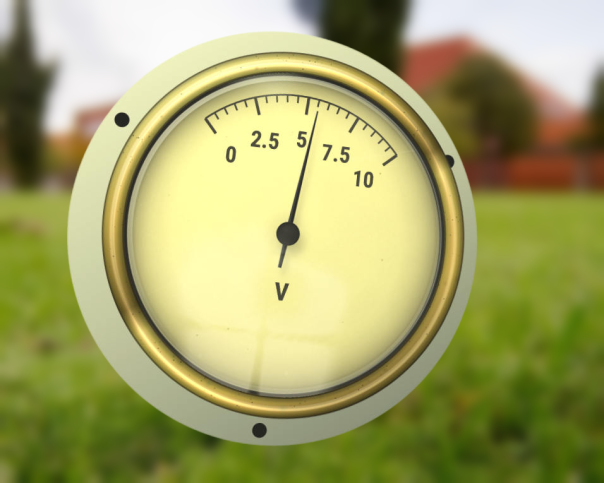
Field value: 5.5; V
